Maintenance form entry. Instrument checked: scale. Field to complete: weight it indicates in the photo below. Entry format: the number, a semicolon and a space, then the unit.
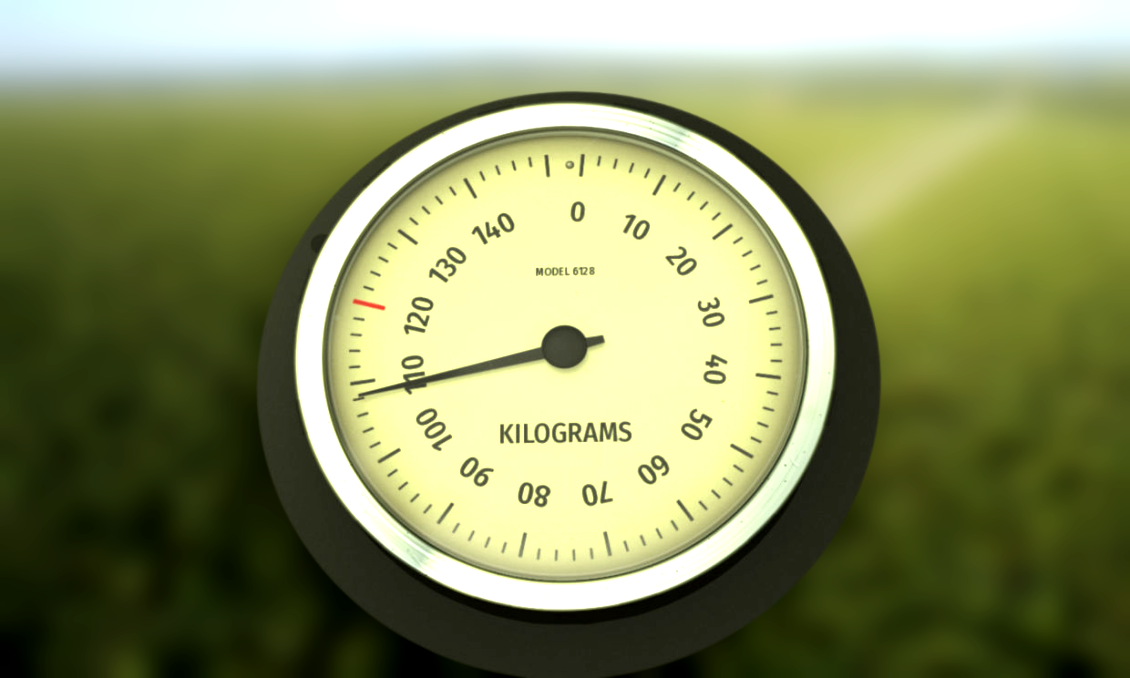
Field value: 108; kg
